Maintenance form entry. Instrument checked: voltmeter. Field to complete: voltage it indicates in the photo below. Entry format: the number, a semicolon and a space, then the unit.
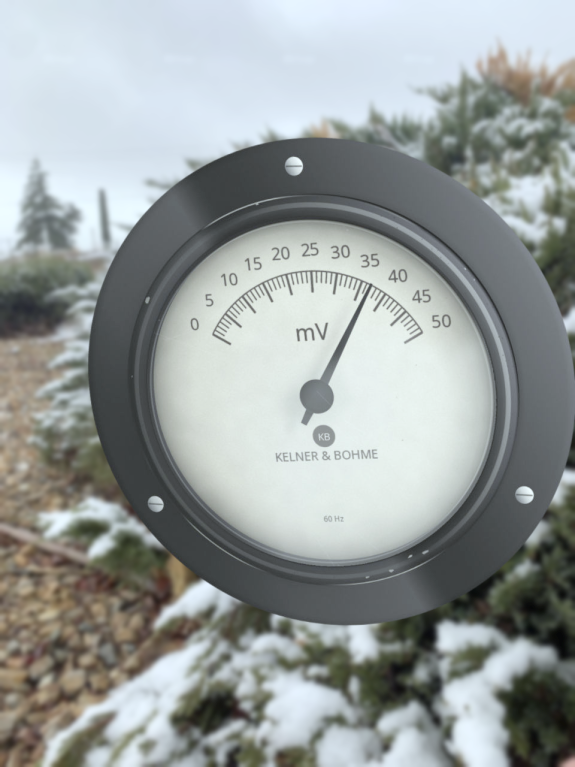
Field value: 37; mV
